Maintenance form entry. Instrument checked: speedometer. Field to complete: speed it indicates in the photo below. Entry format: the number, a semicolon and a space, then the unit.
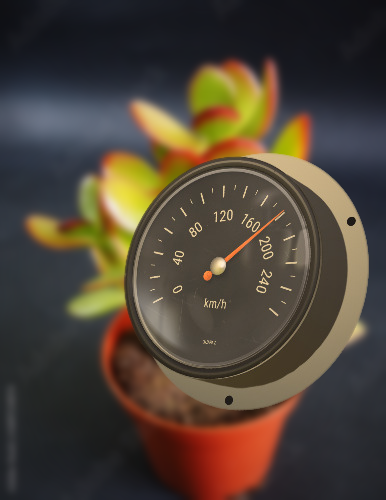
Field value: 180; km/h
